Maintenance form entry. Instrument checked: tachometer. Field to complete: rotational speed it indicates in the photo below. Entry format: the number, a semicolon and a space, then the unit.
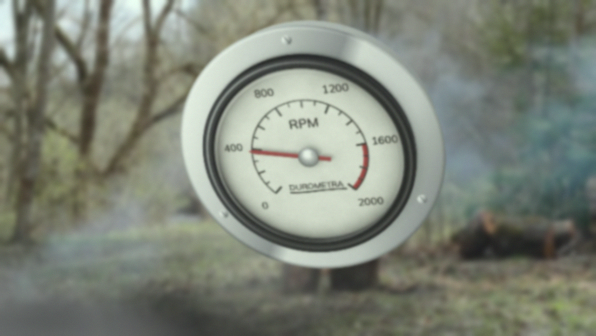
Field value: 400; rpm
